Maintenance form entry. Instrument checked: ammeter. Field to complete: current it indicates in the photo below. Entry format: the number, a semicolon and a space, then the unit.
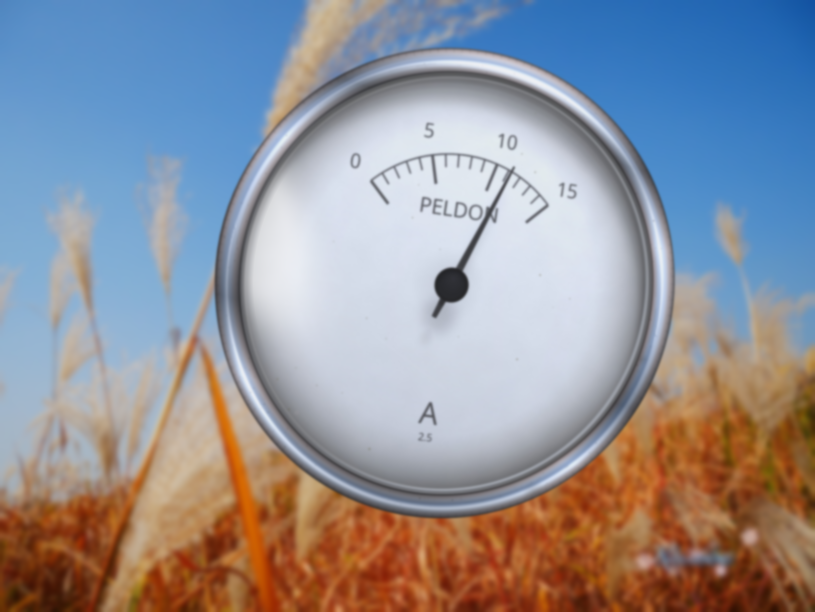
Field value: 11; A
